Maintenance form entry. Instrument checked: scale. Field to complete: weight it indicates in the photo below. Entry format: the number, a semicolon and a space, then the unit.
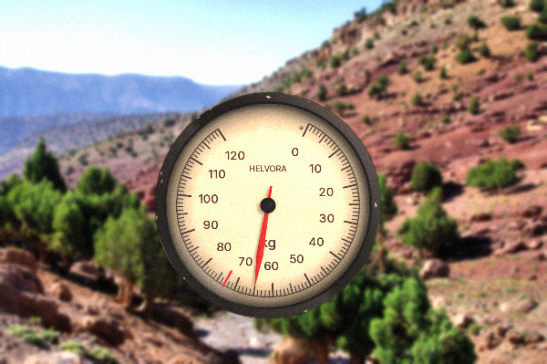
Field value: 65; kg
